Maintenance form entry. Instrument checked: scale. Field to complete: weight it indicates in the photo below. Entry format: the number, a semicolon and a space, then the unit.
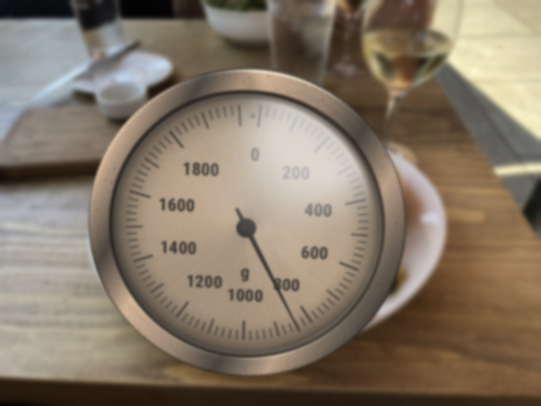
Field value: 840; g
